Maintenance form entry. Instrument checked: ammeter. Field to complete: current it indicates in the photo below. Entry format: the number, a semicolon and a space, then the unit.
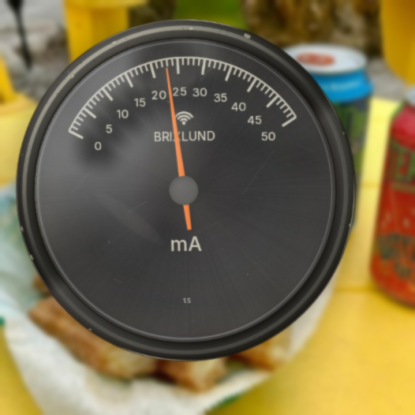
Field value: 23; mA
